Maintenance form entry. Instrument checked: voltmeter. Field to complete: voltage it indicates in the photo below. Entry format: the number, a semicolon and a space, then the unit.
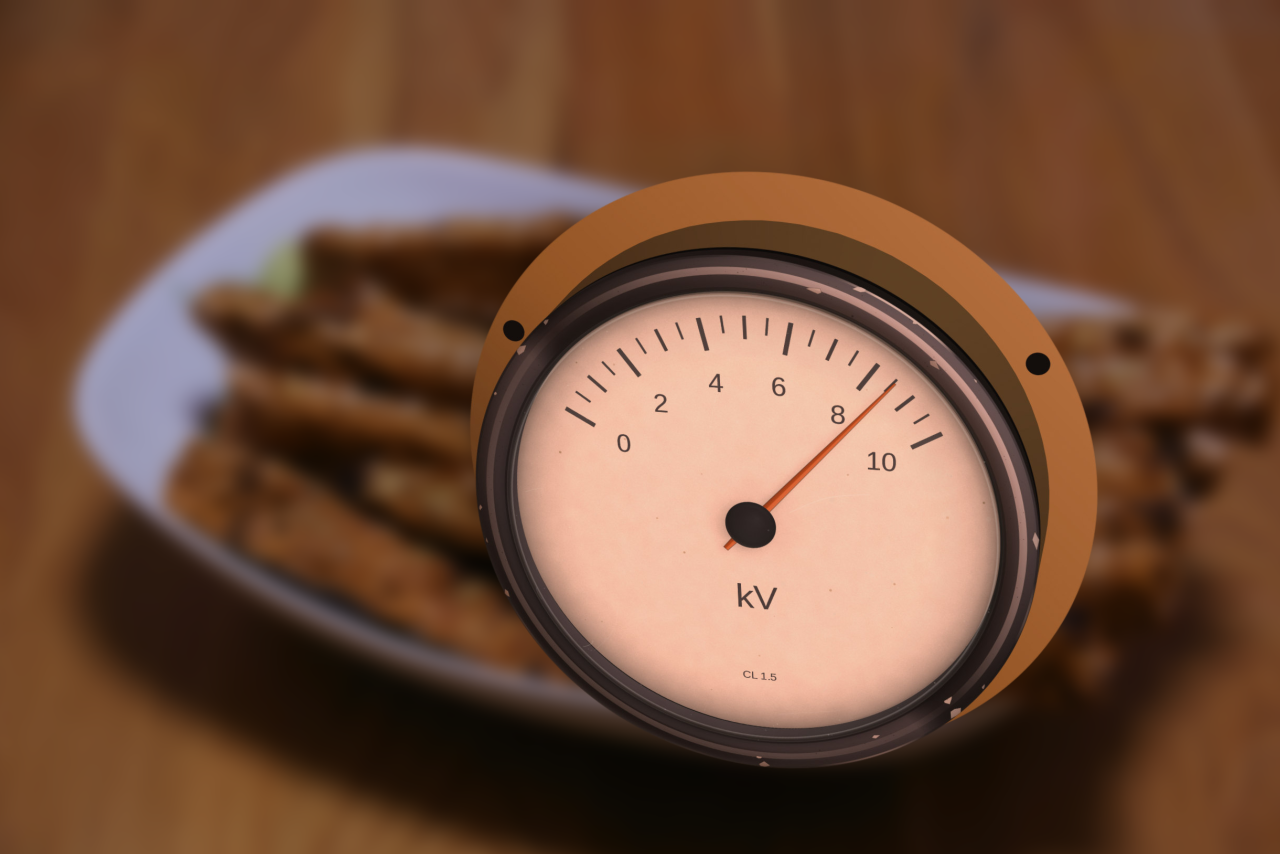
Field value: 8.5; kV
